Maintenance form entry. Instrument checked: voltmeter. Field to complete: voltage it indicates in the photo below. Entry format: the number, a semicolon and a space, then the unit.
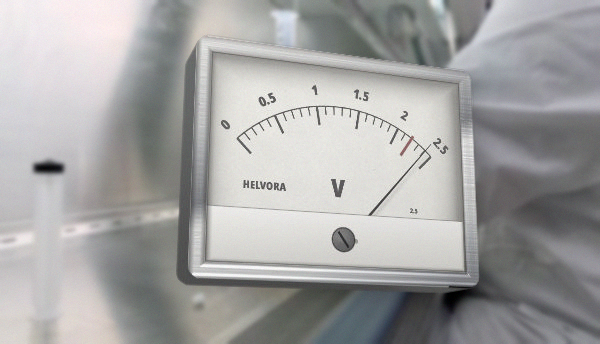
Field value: 2.4; V
